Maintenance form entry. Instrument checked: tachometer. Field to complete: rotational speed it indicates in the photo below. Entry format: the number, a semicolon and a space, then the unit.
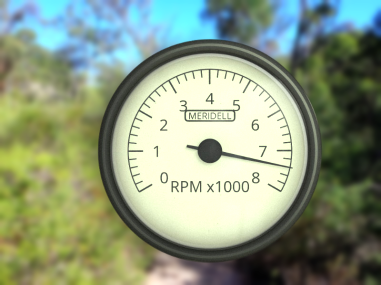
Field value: 7400; rpm
